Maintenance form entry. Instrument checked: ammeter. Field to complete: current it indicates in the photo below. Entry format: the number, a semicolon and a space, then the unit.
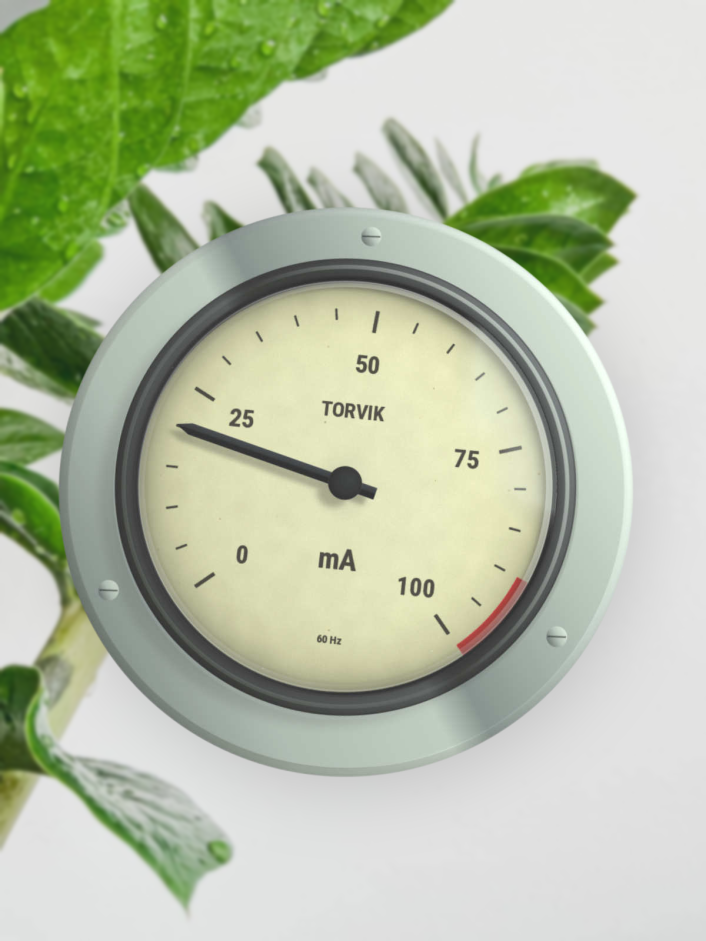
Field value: 20; mA
